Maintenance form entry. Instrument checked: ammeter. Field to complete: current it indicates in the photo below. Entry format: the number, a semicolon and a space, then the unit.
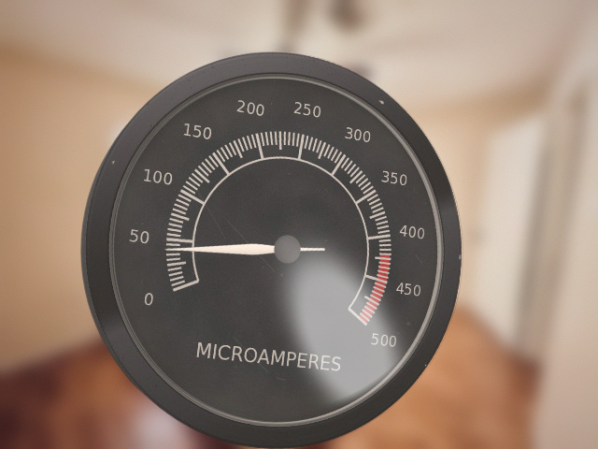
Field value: 40; µA
